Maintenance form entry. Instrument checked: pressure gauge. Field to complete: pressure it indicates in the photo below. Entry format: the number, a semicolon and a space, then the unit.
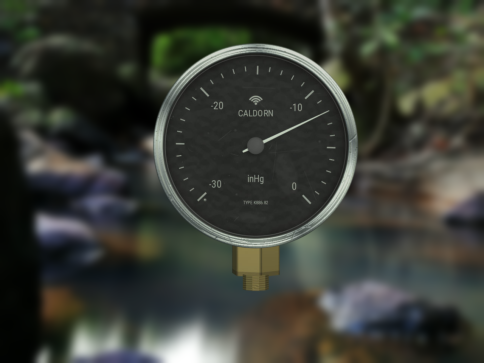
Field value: -8; inHg
